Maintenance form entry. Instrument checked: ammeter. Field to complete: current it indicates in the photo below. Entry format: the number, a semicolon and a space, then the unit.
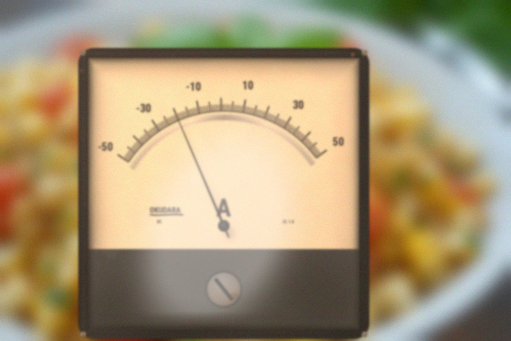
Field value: -20; A
